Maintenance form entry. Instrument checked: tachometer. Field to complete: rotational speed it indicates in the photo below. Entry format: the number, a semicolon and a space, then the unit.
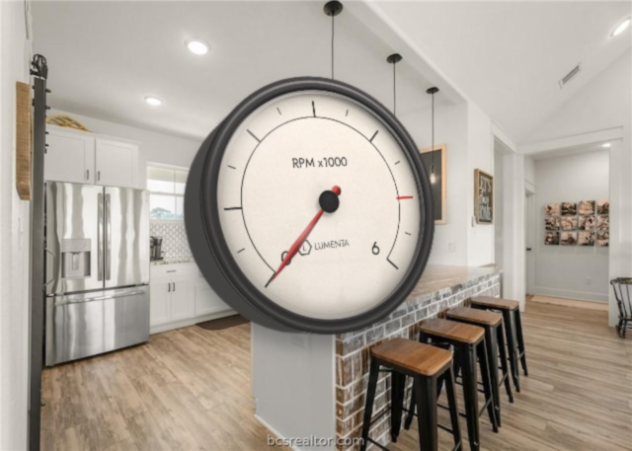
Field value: 0; rpm
